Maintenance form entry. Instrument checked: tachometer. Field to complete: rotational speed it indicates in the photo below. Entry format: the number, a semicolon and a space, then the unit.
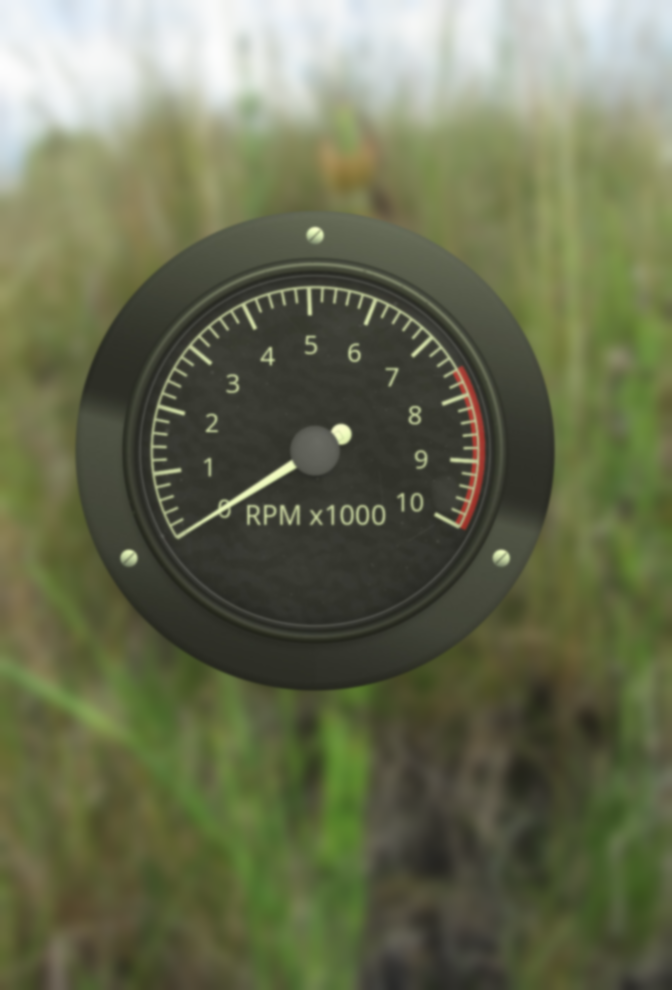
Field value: 0; rpm
